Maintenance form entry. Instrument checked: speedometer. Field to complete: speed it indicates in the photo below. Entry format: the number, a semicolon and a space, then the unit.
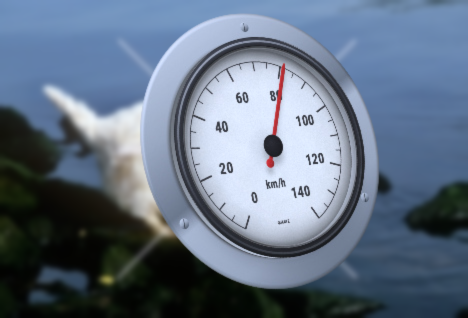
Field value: 80; km/h
